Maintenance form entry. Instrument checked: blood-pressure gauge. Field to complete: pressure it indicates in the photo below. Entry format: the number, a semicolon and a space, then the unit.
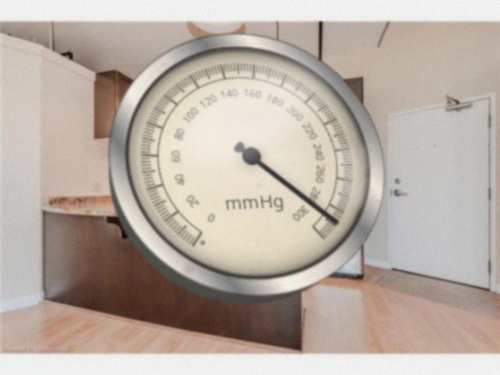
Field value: 290; mmHg
